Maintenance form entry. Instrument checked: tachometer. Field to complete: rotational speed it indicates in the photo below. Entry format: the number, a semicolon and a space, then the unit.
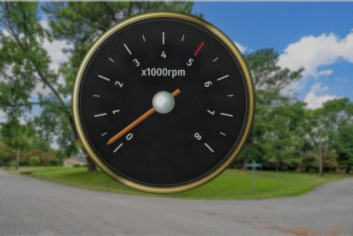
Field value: 250; rpm
